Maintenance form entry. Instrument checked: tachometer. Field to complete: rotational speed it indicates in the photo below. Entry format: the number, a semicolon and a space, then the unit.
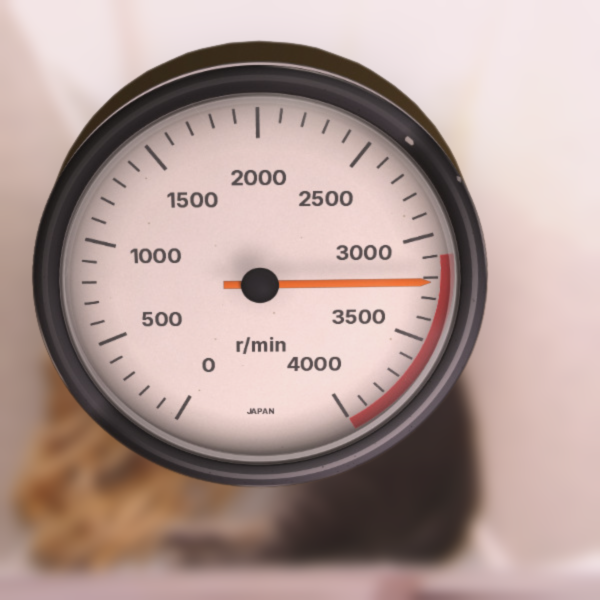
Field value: 3200; rpm
